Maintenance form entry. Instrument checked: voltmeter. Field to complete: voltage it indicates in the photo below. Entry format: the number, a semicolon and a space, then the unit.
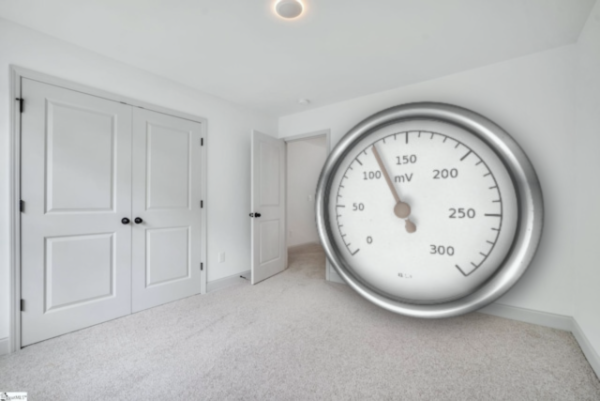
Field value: 120; mV
